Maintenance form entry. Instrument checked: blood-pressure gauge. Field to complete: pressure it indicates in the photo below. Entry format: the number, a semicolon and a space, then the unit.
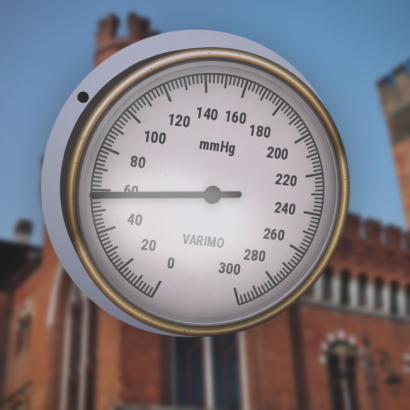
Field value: 58; mmHg
